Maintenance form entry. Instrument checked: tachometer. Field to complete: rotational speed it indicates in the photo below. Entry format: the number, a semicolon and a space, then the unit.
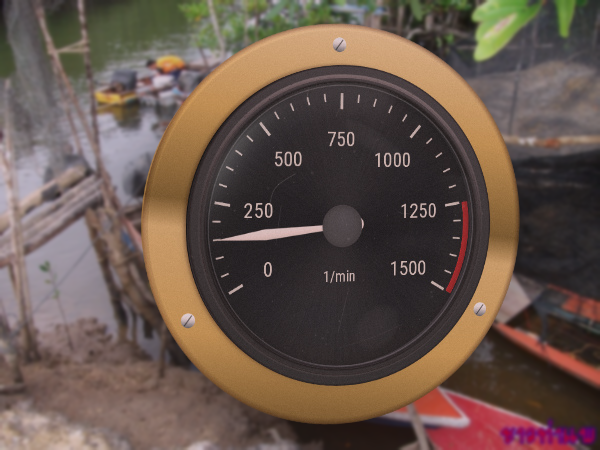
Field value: 150; rpm
